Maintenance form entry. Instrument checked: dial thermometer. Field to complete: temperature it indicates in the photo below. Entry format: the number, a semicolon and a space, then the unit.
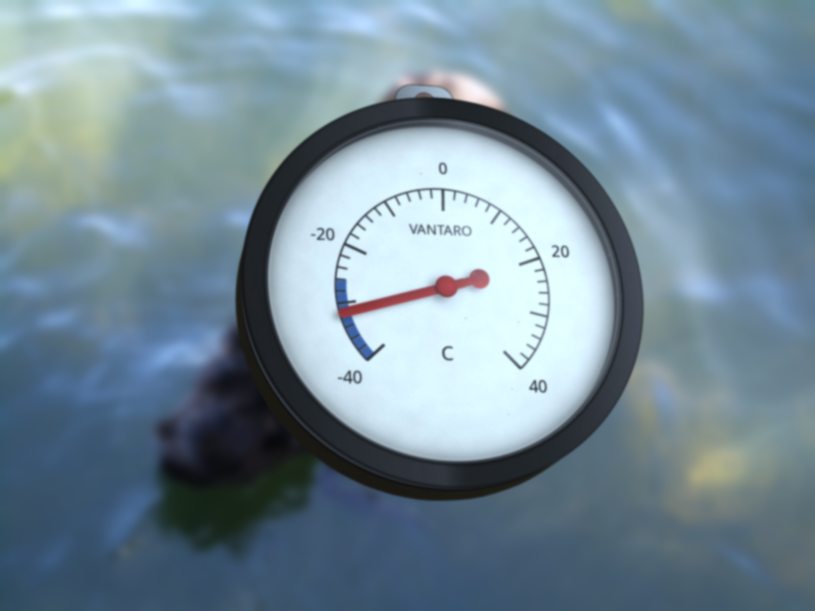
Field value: -32; °C
